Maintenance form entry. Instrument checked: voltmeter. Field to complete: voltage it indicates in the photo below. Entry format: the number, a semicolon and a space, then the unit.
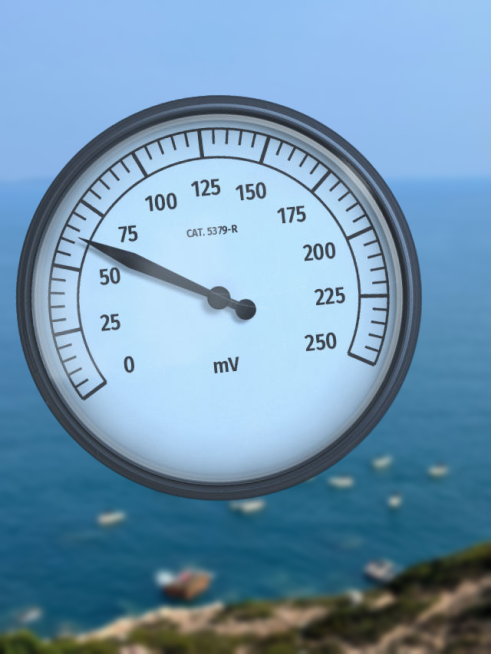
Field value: 62.5; mV
